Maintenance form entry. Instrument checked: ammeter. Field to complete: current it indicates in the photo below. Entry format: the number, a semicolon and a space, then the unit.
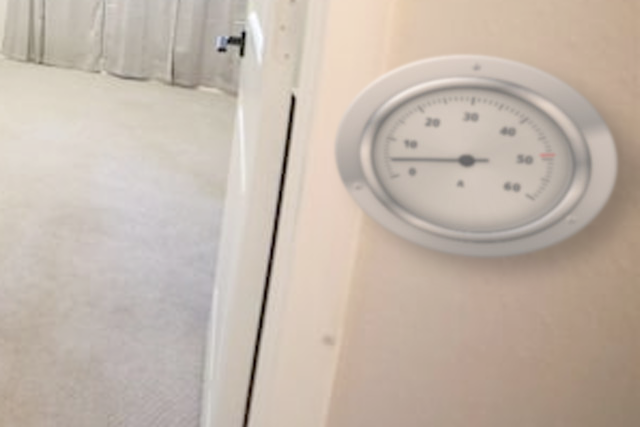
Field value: 5; A
